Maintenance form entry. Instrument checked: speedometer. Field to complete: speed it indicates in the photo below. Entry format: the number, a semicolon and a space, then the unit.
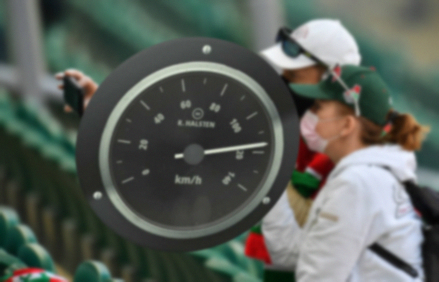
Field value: 115; km/h
